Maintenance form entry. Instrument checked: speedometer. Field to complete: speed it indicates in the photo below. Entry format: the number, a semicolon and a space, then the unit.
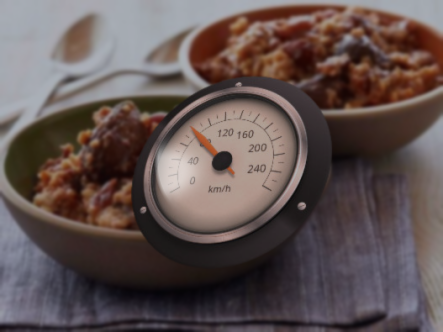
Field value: 80; km/h
